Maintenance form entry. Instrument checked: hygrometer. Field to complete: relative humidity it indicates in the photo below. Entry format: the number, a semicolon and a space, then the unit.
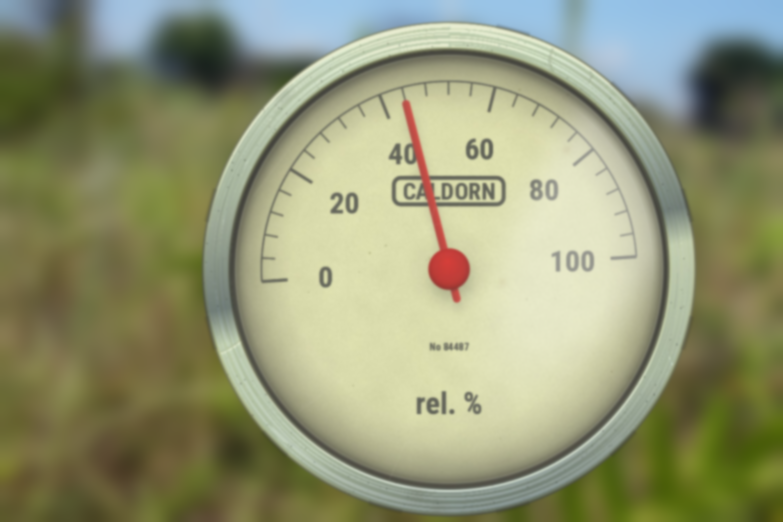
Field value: 44; %
